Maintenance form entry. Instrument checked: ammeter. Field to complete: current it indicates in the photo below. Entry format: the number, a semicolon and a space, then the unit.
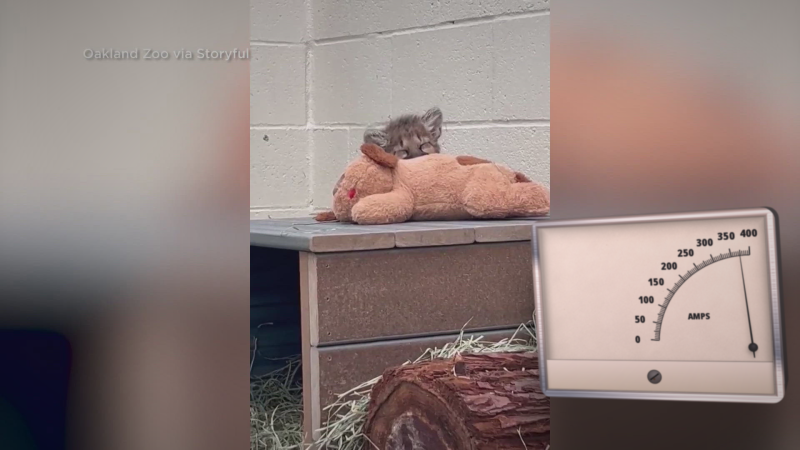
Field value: 375; A
